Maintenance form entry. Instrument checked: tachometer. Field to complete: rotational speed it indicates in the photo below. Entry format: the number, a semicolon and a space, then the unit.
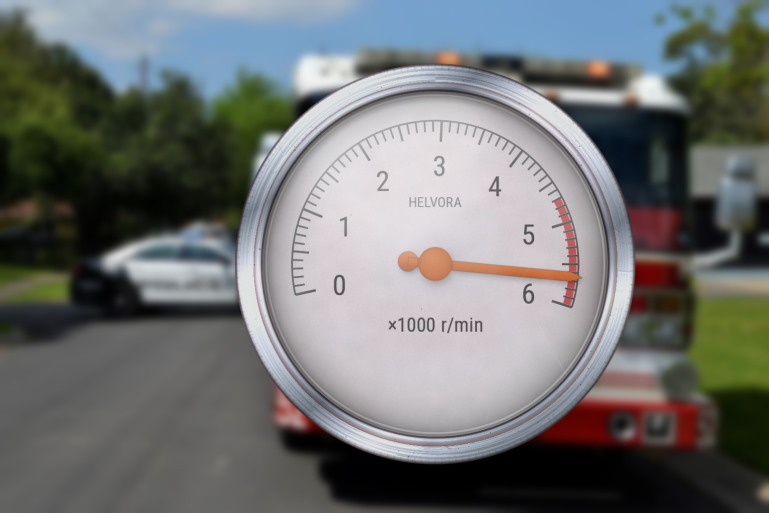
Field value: 5650; rpm
